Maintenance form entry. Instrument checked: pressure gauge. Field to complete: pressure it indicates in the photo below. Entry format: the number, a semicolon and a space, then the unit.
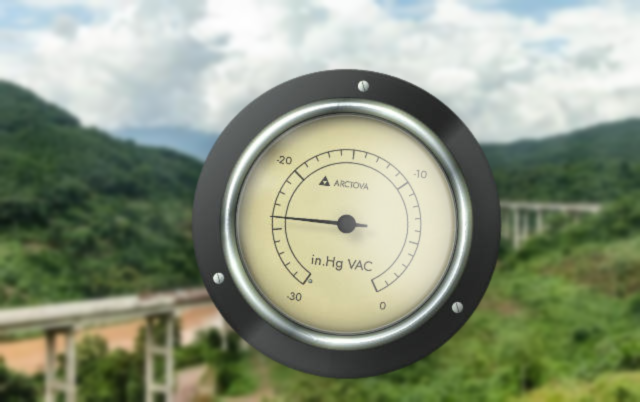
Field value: -24; inHg
